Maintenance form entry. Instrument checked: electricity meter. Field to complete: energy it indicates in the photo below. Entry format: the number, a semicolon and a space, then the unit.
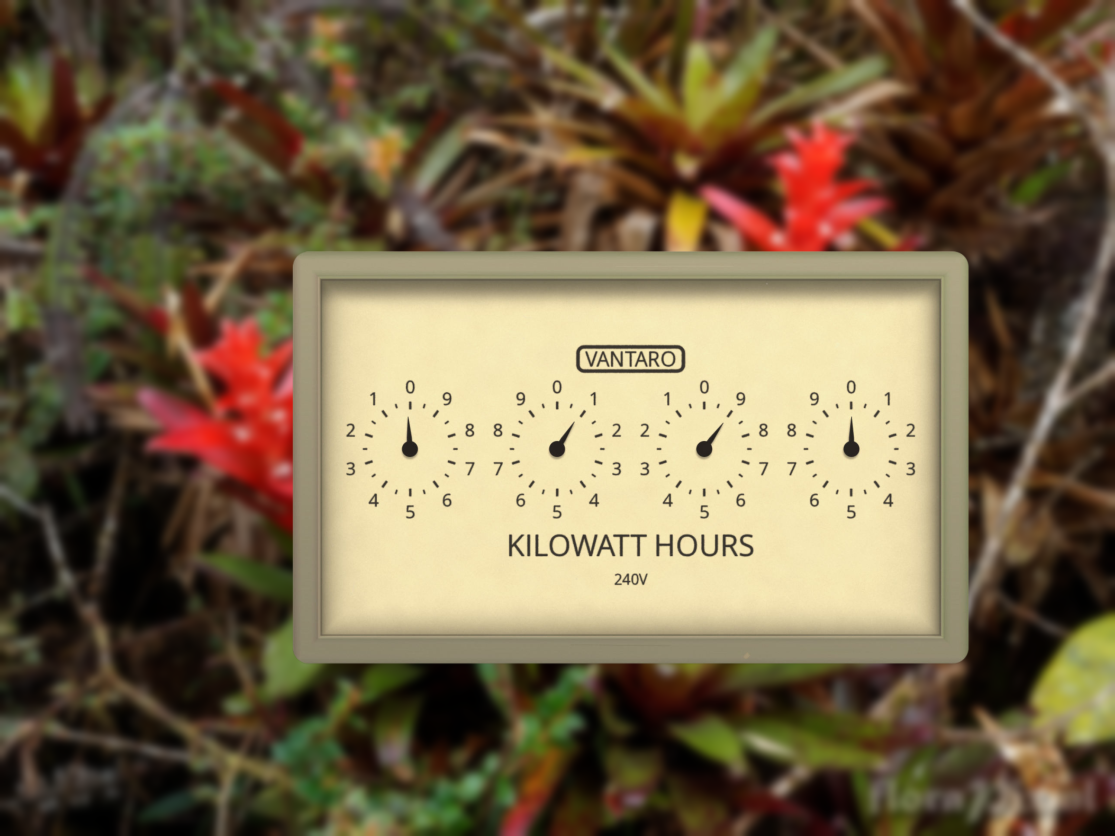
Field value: 90; kWh
